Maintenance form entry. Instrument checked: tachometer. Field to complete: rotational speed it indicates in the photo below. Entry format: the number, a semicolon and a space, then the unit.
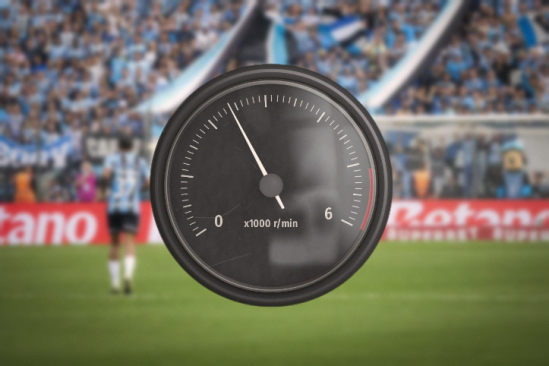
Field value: 2400; rpm
